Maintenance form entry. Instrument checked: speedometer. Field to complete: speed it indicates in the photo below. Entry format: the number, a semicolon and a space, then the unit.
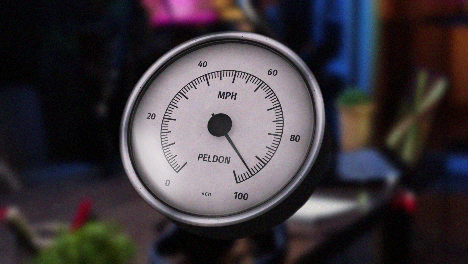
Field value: 95; mph
